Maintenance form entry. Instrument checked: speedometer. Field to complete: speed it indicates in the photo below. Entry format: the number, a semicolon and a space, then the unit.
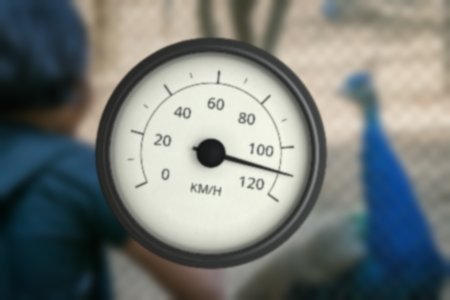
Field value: 110; km/h
